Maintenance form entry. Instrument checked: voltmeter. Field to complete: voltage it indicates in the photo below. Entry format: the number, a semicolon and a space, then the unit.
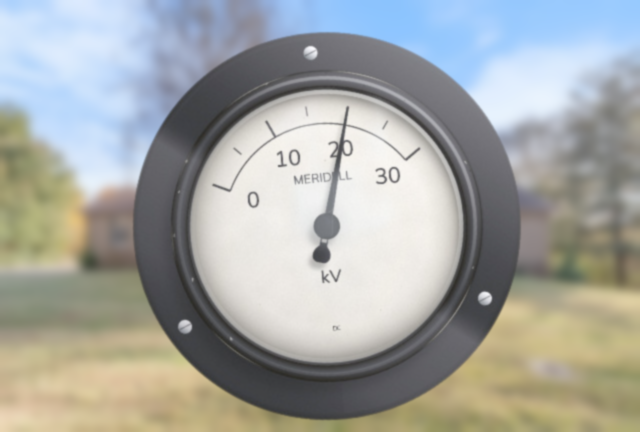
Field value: 20; kV
